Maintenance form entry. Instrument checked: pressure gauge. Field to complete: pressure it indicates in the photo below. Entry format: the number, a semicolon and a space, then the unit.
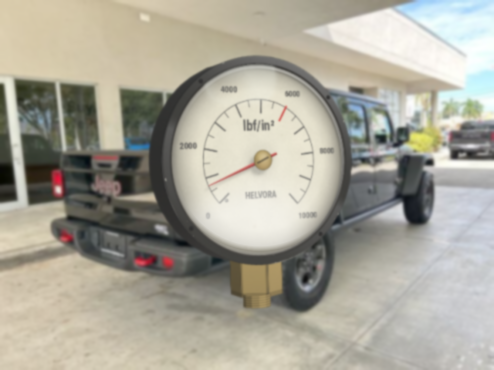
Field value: 750; psi
